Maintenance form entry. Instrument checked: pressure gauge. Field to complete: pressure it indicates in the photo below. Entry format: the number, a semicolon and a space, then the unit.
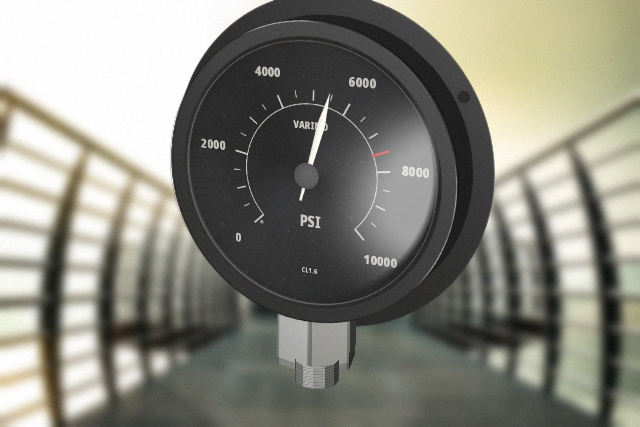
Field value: 5500; psi
